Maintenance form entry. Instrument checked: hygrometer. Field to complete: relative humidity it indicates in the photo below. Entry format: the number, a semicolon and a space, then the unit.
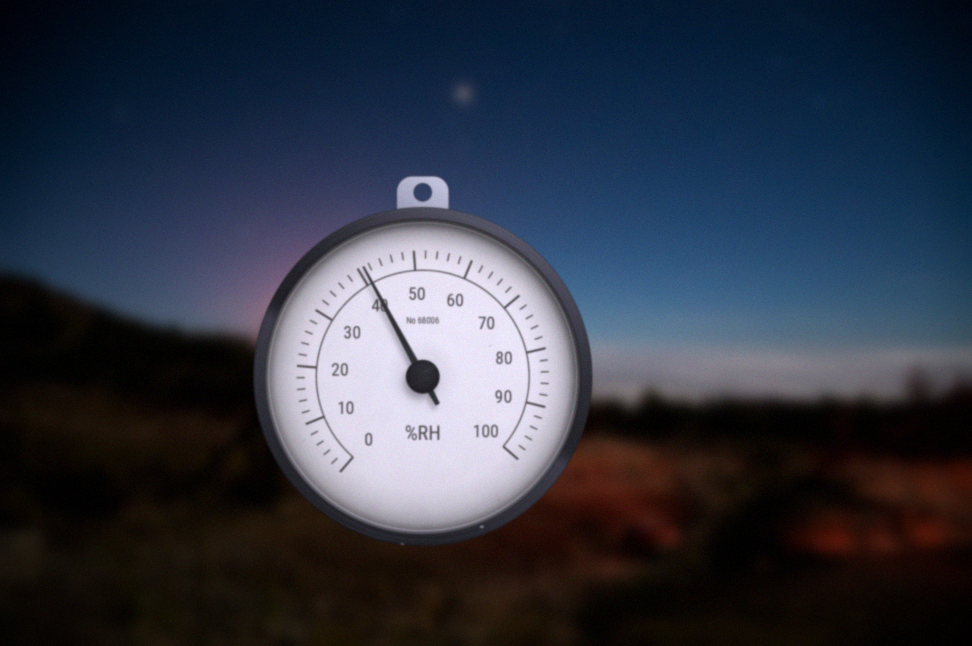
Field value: 41; %
